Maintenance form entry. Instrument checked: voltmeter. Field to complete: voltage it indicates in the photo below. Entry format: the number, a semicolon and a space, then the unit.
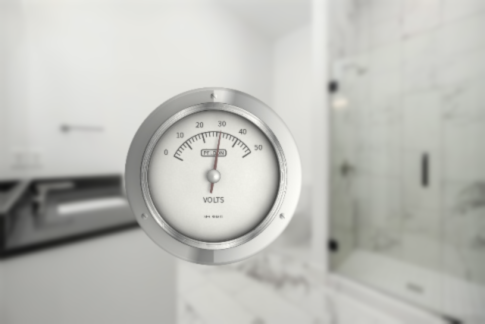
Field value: 30; V
